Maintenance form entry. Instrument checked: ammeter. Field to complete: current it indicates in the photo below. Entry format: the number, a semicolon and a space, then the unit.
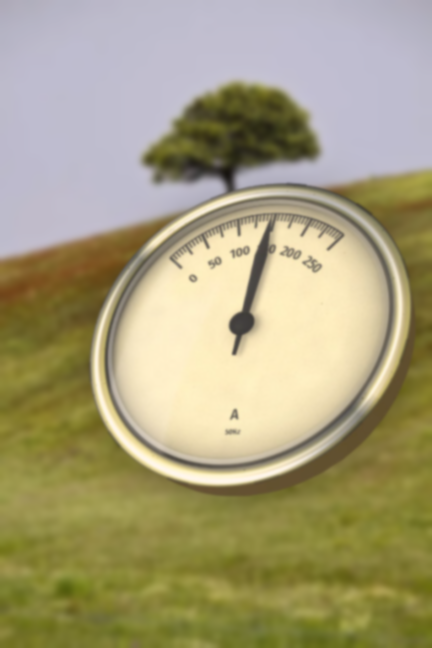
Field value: 150; A
